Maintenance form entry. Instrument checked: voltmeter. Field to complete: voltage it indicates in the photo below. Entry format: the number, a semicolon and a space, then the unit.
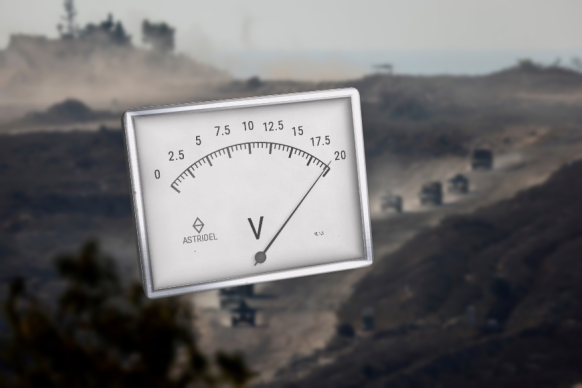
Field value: 19.5; V
